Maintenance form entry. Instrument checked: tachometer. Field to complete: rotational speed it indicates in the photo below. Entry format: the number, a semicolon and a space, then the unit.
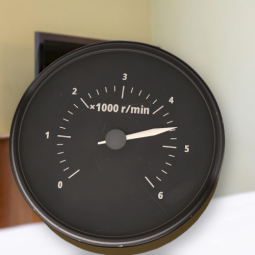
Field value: 4600; rpm
